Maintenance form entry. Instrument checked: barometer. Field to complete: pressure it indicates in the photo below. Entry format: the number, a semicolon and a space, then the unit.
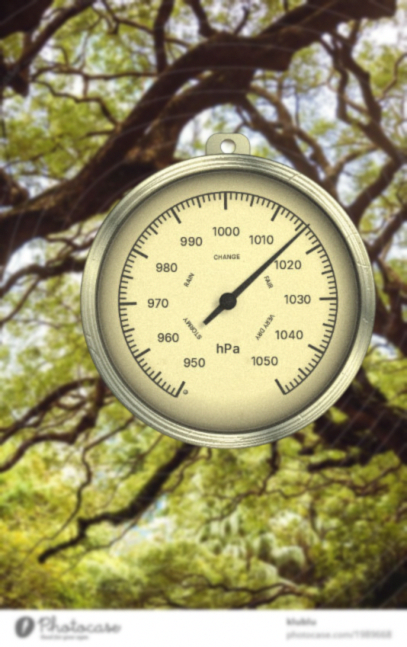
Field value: 1016; hPa
